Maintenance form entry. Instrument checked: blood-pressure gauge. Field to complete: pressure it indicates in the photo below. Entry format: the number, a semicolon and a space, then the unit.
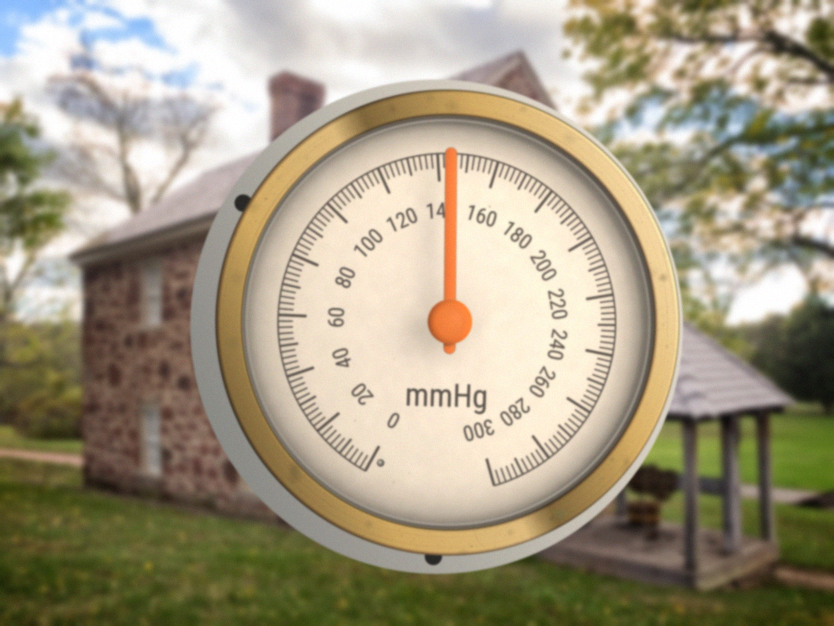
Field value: 144; mmHg
